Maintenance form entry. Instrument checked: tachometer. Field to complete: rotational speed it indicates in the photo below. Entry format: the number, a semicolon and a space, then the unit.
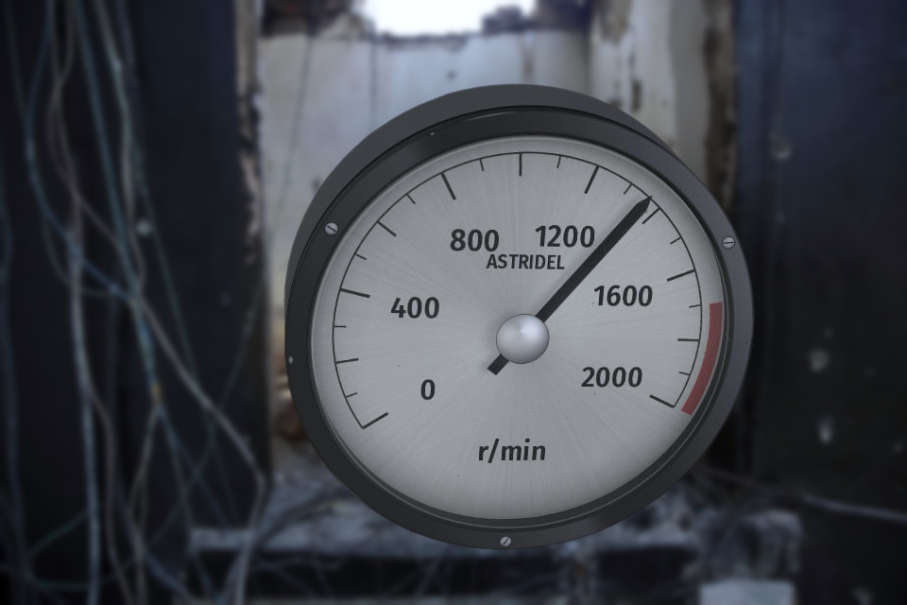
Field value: 1350; rpm
